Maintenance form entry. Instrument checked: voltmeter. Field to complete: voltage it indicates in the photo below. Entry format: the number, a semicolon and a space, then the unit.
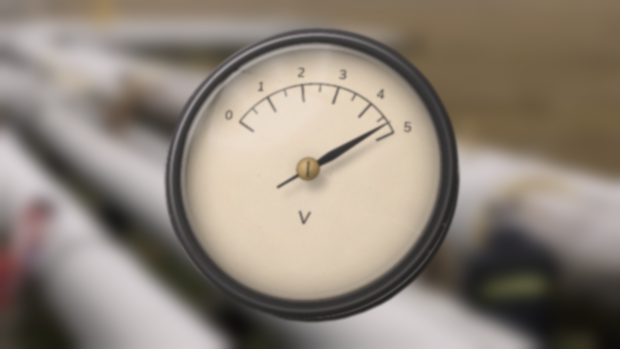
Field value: 4.75; V
